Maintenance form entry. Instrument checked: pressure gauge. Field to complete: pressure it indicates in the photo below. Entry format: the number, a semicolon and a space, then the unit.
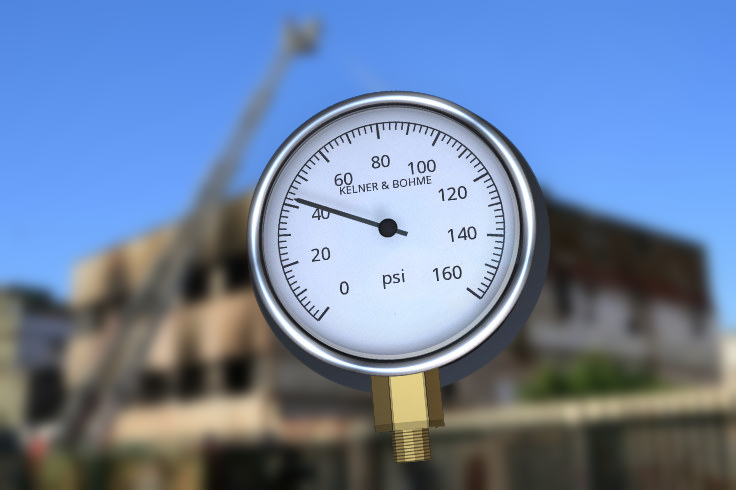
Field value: 42; psi
